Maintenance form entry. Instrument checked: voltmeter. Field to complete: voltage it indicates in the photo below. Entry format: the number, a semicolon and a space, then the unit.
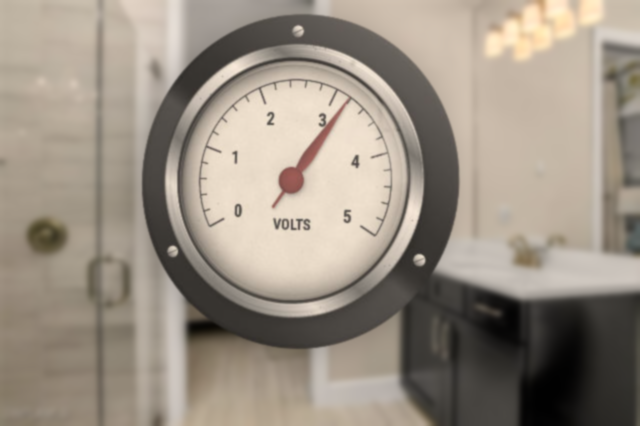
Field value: 3.2; V
